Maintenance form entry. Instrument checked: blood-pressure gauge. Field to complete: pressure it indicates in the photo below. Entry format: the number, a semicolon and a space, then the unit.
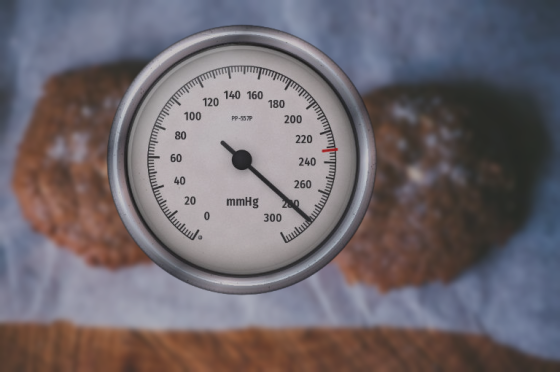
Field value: 280; mmHg
